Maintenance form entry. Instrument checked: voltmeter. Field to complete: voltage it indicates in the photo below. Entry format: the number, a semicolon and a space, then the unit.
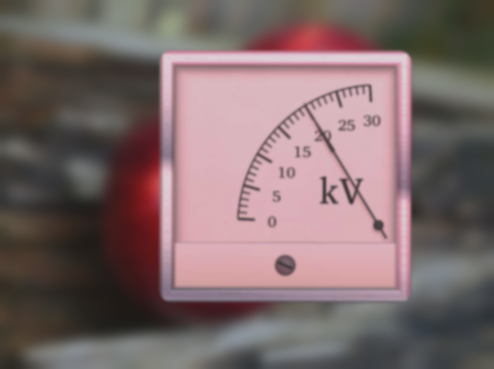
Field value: 20; kV
